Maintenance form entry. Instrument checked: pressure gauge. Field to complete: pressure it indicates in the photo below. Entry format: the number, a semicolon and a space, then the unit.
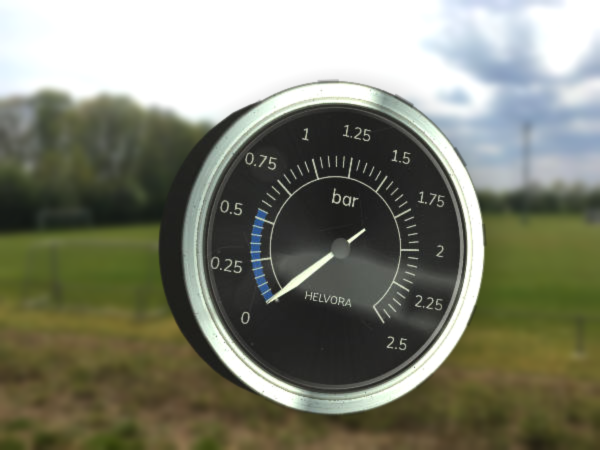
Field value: 0; bar
